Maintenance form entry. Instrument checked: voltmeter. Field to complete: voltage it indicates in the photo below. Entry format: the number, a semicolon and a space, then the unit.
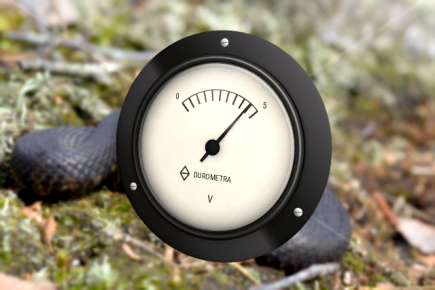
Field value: 4.5; V
